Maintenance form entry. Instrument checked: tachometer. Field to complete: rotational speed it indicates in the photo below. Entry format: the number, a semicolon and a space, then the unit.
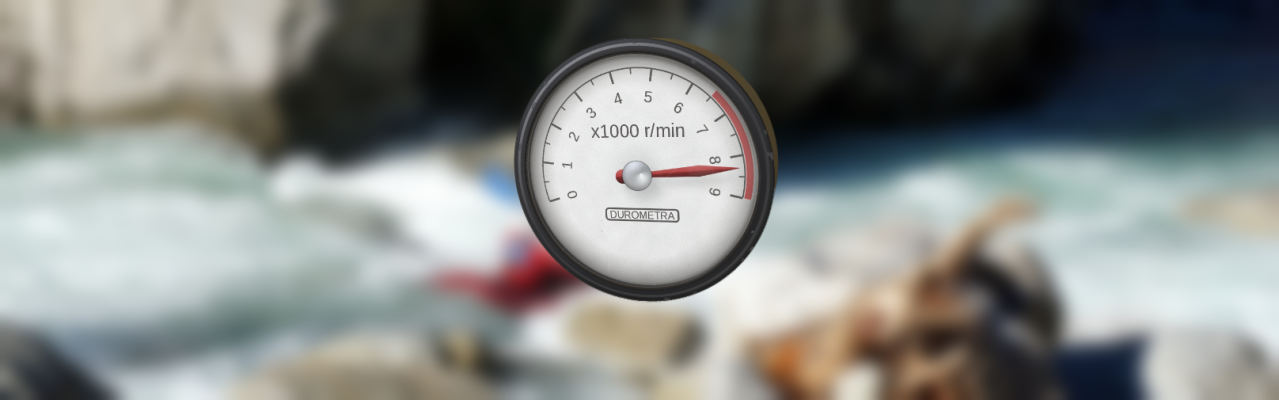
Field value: 8250; rpm
